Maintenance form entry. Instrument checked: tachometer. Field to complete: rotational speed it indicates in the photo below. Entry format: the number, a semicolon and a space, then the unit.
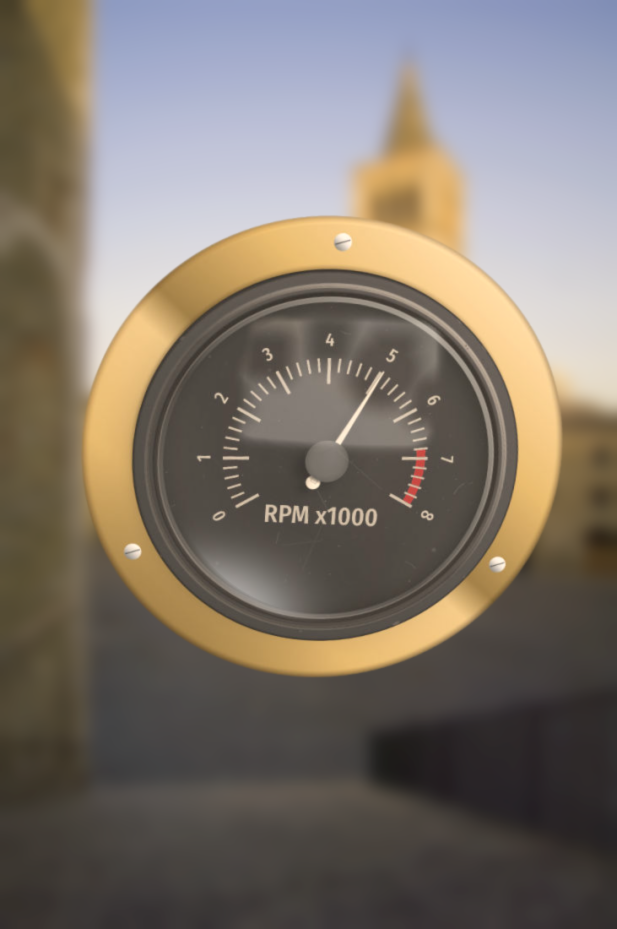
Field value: 5000; rpm
